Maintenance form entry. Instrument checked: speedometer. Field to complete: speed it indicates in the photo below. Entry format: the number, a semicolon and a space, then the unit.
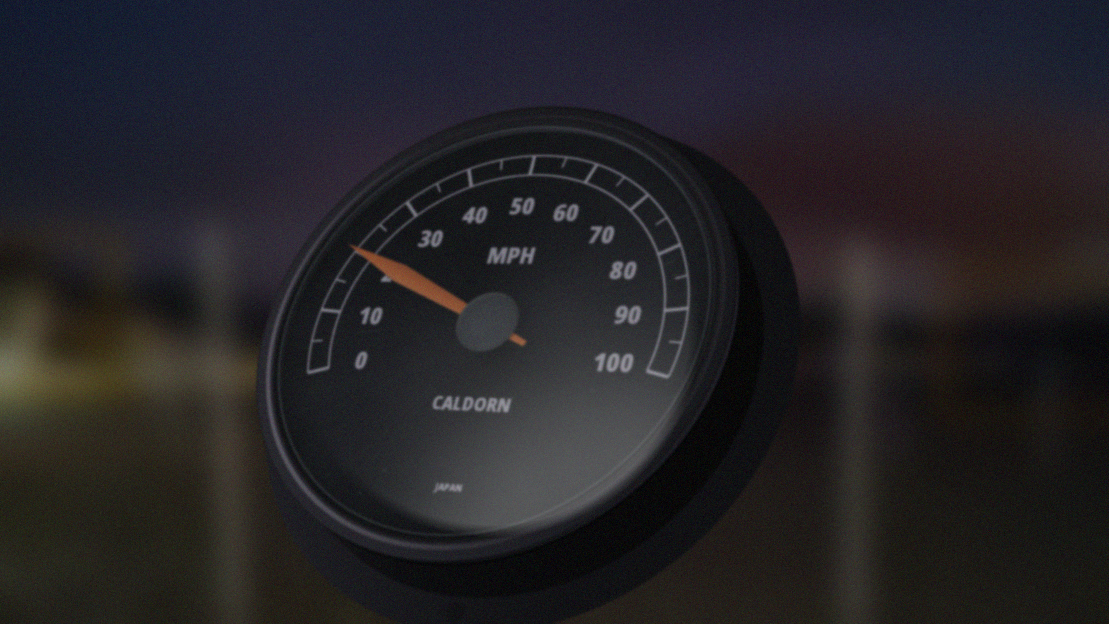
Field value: 20; mph
